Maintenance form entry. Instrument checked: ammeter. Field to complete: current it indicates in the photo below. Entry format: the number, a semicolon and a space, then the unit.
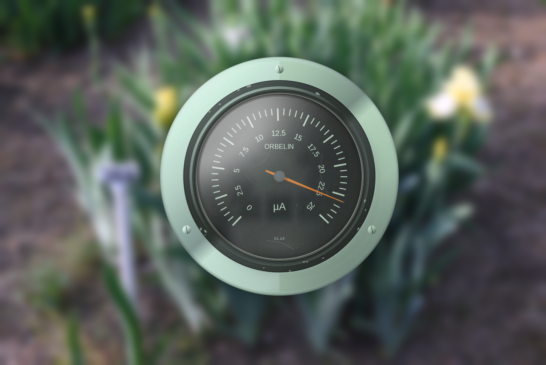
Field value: 23; µA
